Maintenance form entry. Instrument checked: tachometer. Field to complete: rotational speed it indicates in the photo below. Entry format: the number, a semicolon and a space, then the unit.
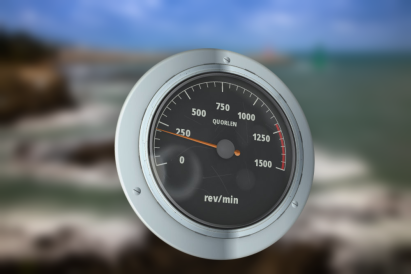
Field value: 200; rpm
